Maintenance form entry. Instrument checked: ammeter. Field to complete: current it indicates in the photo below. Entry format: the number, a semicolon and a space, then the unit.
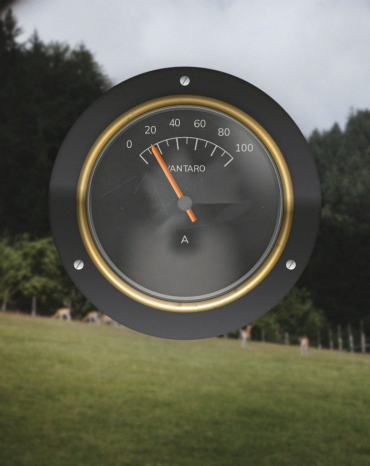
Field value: 15; A
